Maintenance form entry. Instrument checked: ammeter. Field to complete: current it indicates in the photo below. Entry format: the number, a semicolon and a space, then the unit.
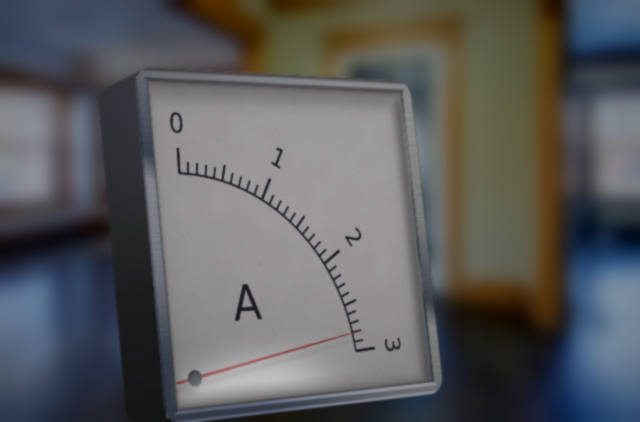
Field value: 2.8; A
